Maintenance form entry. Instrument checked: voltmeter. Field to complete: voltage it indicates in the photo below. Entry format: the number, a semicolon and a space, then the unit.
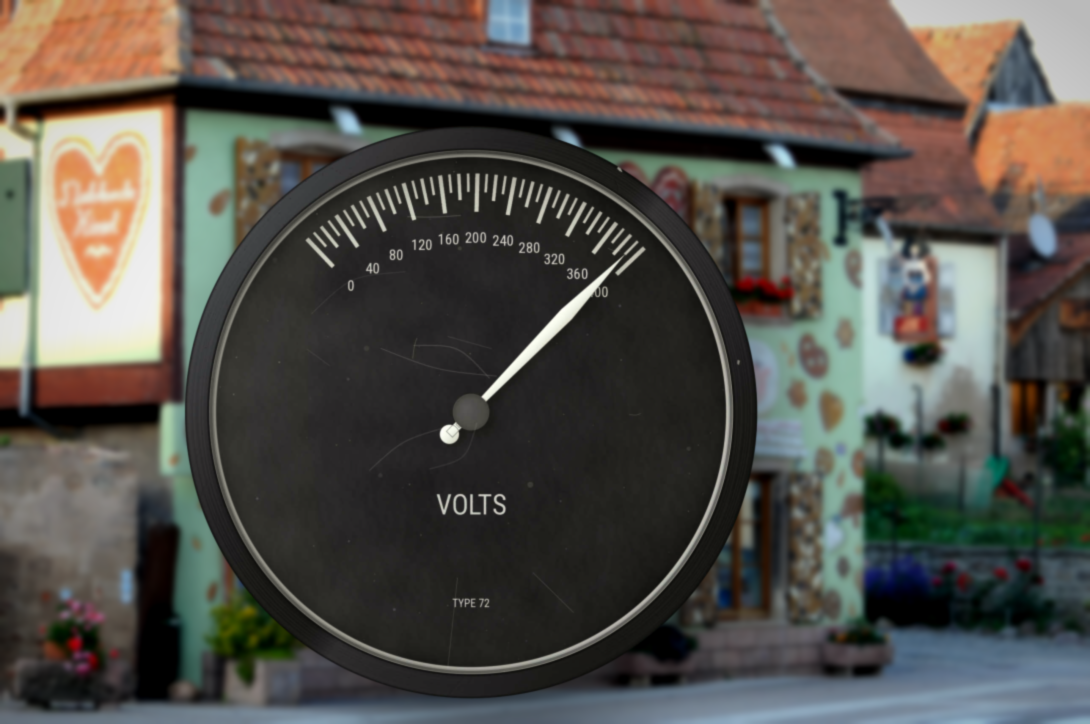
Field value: 390; V
